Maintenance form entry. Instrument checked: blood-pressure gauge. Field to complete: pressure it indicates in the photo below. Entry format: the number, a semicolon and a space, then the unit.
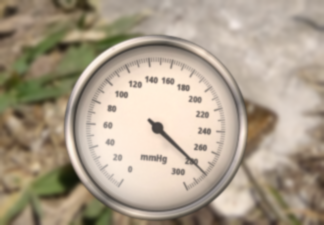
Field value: 280; mmHg
